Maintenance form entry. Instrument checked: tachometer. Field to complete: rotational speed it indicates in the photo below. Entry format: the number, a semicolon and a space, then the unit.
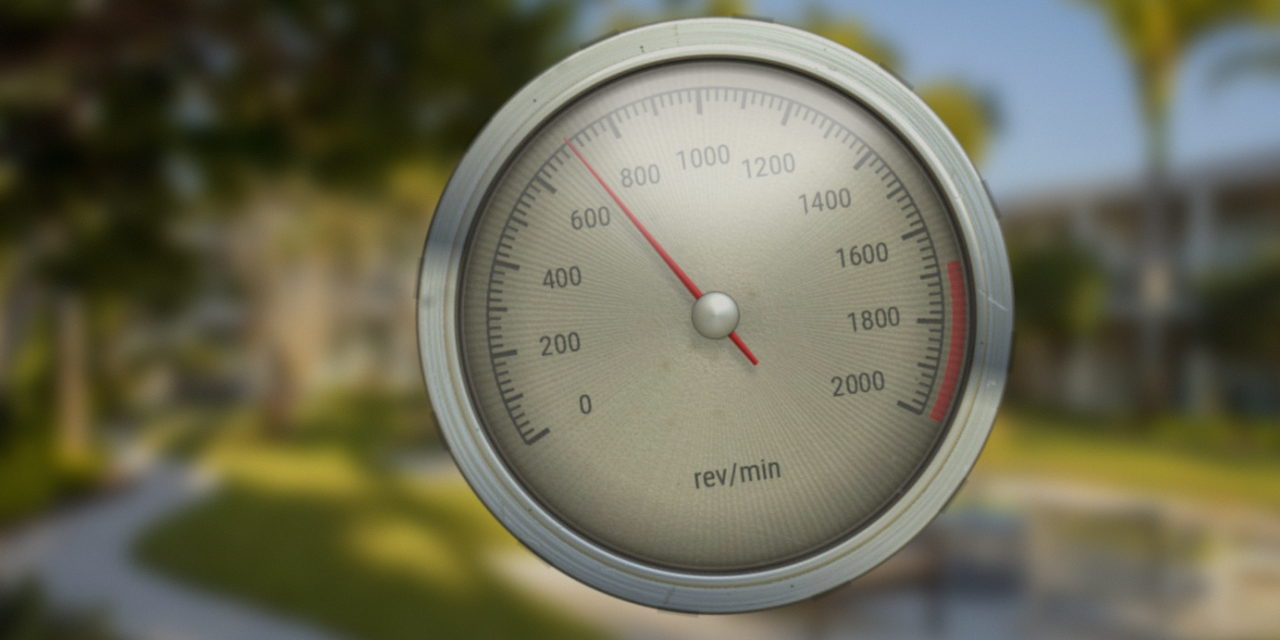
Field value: 700; rpm
